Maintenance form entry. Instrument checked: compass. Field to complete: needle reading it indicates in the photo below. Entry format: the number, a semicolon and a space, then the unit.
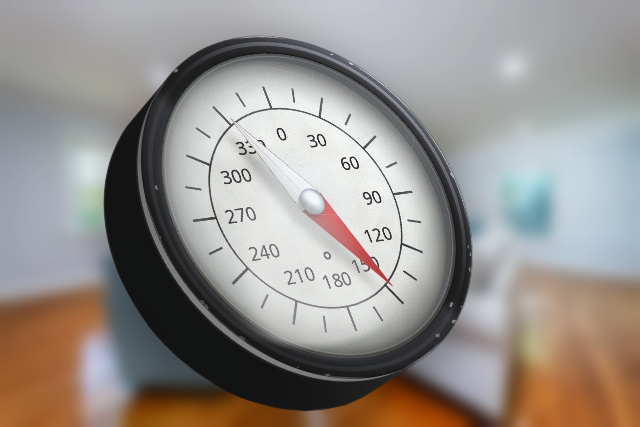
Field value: 150; °
